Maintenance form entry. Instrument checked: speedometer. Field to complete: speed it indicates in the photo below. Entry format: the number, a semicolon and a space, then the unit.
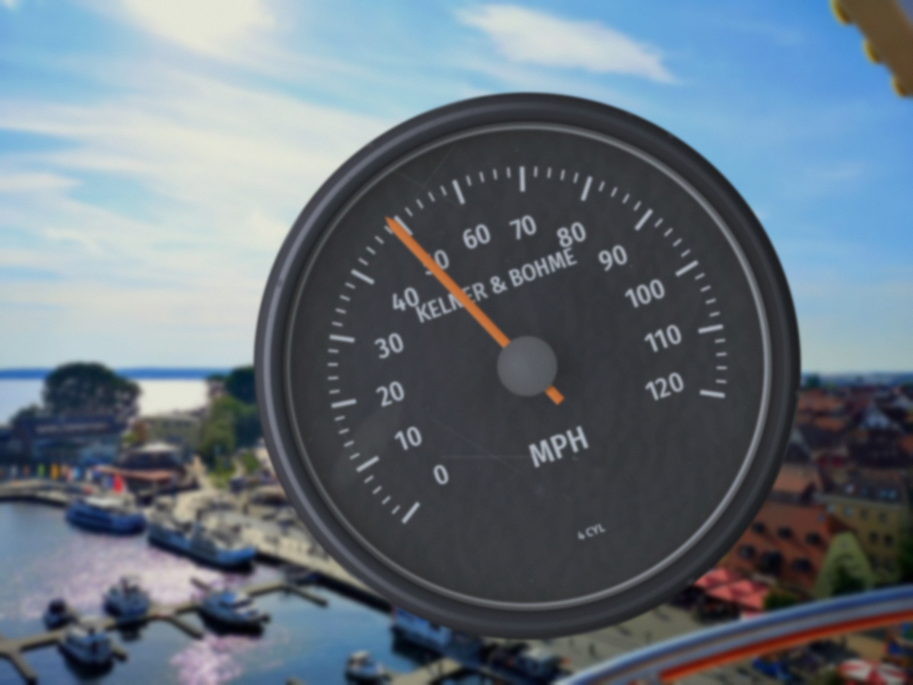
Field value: 49; mph
